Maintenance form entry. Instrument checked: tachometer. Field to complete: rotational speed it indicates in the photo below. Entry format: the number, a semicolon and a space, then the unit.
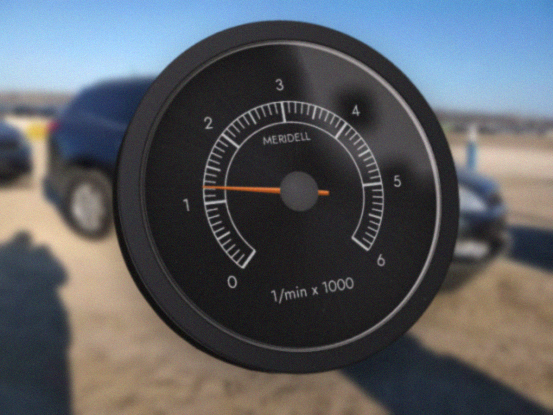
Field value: 1200; rpm
